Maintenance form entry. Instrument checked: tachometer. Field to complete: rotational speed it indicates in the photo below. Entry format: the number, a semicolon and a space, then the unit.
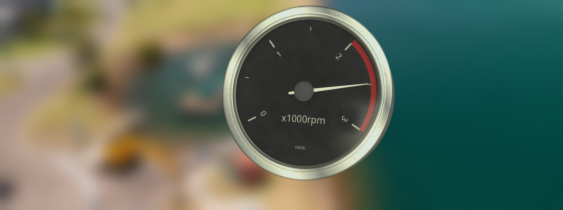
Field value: 2500; rpm
